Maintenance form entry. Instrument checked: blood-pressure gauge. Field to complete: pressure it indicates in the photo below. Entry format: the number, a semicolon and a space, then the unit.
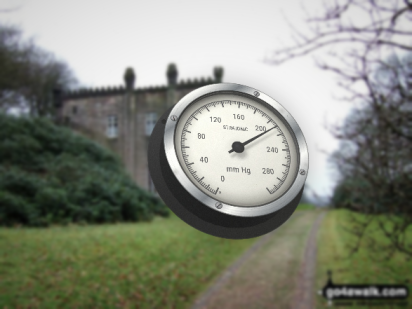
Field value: 210; mmHg
